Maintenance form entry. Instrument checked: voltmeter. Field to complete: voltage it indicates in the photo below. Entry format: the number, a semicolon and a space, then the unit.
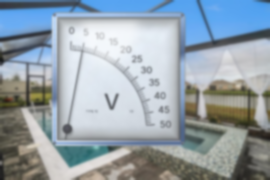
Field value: 5; V
